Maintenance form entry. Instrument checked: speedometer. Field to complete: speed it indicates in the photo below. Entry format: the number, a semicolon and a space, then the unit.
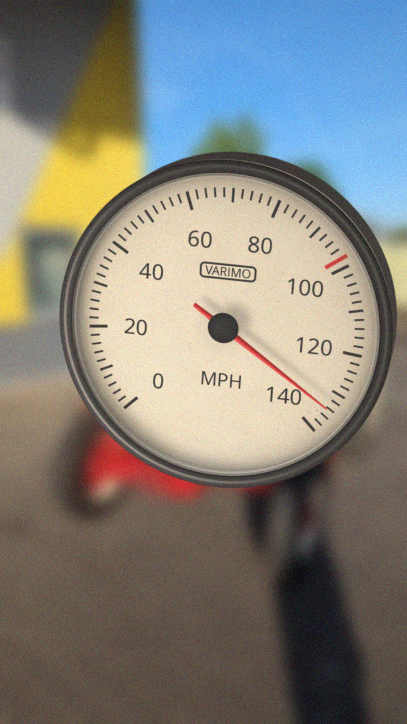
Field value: 134; mph
